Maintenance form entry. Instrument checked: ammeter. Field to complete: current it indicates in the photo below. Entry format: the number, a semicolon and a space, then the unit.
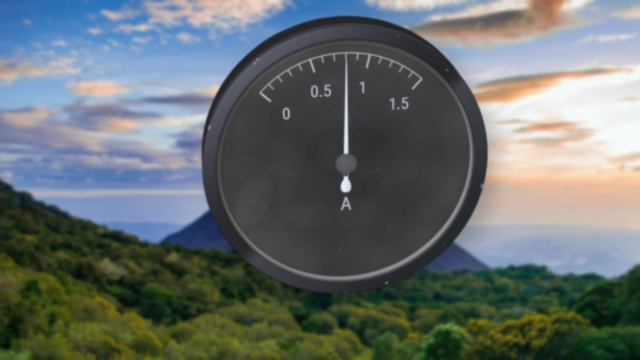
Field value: 0.8; A
